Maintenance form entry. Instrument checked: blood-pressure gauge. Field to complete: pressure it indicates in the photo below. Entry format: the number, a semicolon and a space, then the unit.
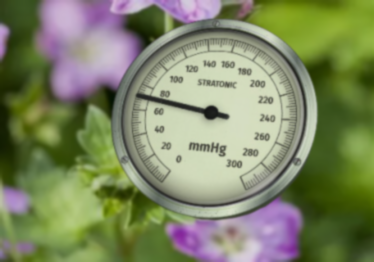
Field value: 70; mmHg
